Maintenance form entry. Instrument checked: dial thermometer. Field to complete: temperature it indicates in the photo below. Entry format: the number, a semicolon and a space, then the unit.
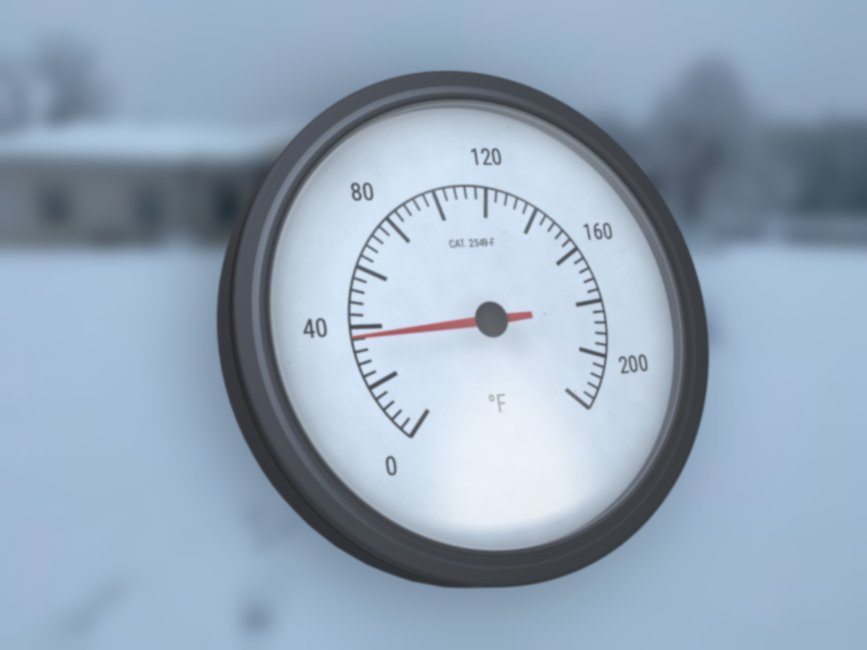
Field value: 36; °F
